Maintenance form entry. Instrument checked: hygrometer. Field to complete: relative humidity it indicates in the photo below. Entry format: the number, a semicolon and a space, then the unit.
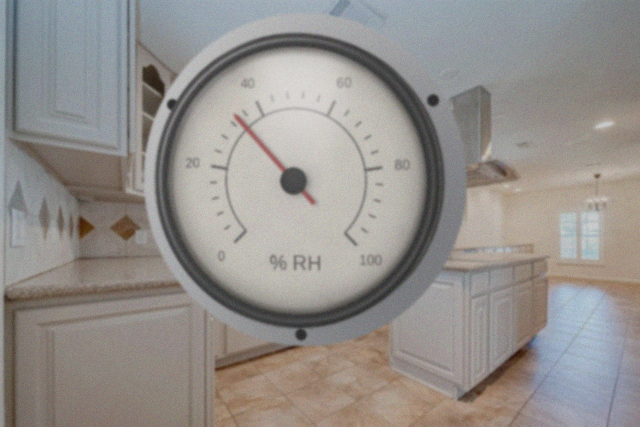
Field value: 34; %
